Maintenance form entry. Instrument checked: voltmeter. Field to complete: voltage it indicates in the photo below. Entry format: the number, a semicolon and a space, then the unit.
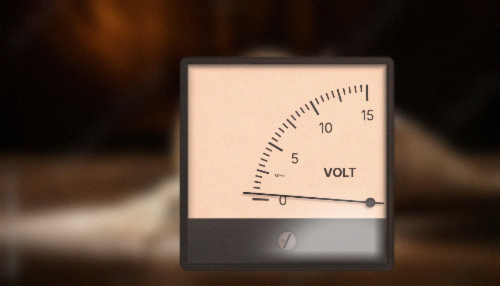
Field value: 0.5; V
